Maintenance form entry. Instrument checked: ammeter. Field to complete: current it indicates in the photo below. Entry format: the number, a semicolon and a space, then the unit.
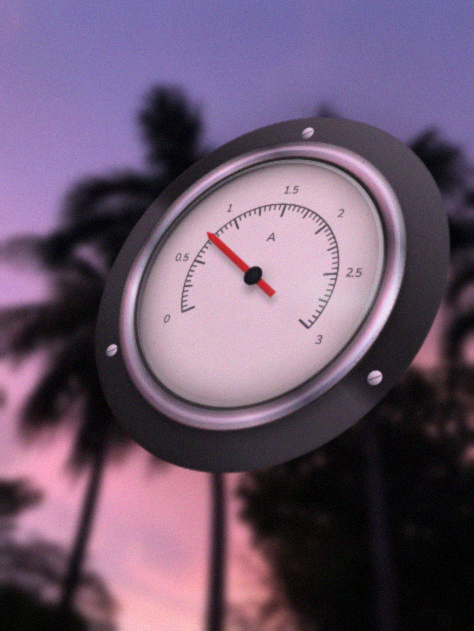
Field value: 0.75; A
